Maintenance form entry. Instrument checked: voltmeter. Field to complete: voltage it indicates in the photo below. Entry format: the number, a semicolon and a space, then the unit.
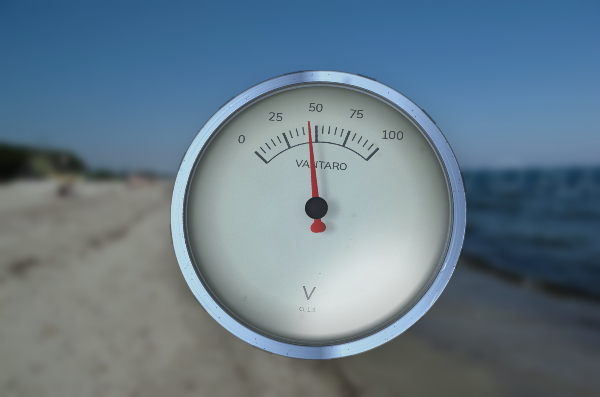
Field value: 45; V
